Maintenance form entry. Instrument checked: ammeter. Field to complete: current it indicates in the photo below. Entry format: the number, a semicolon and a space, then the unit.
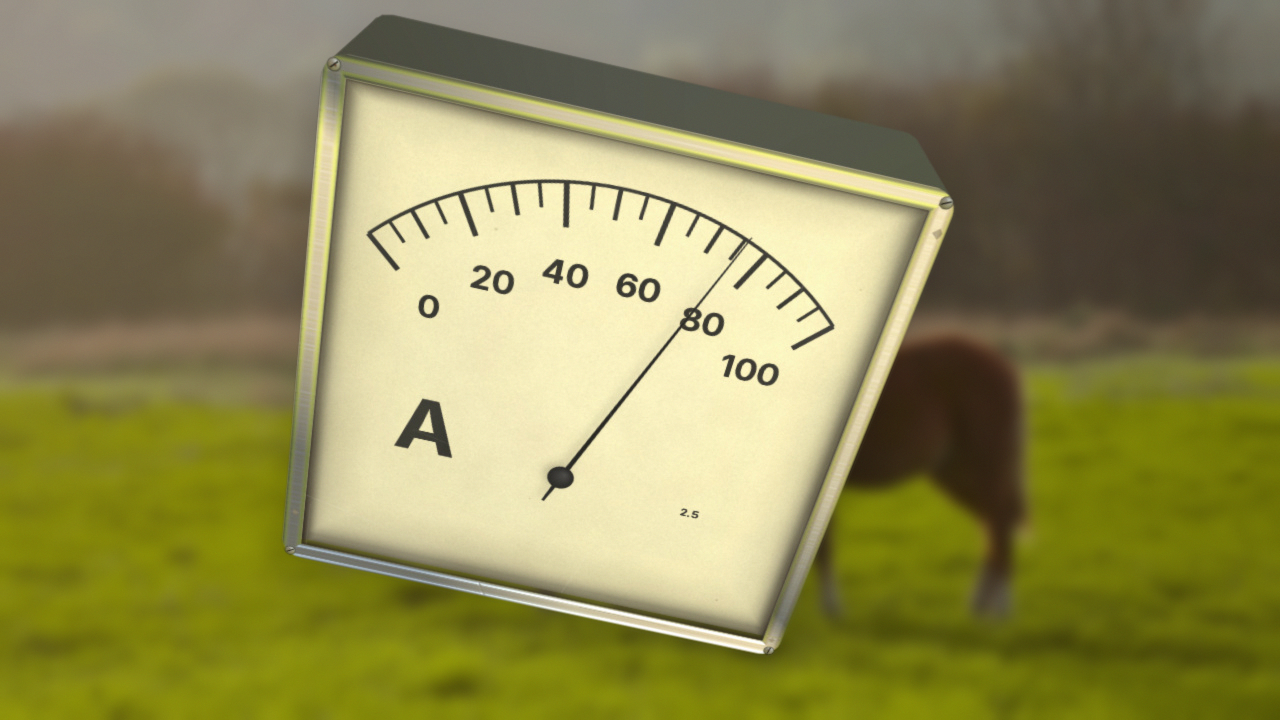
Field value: 75; A
